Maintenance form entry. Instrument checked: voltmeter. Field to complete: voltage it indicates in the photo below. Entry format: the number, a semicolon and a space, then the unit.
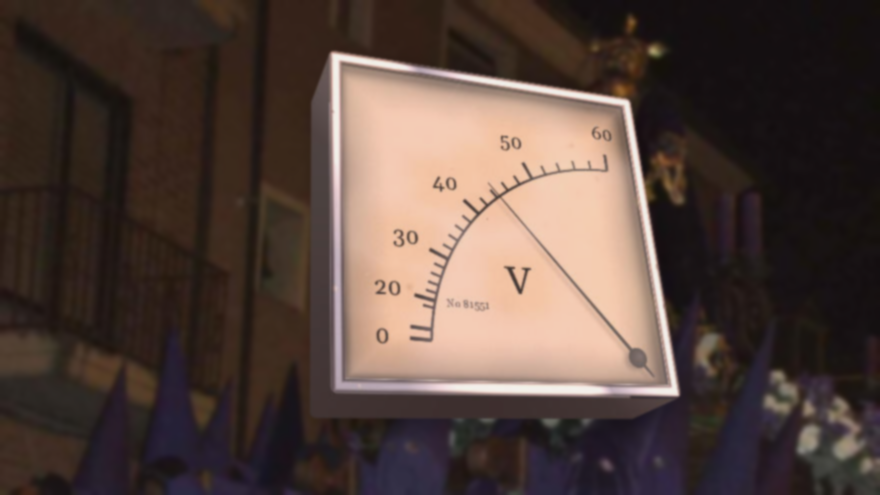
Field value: 44; V
